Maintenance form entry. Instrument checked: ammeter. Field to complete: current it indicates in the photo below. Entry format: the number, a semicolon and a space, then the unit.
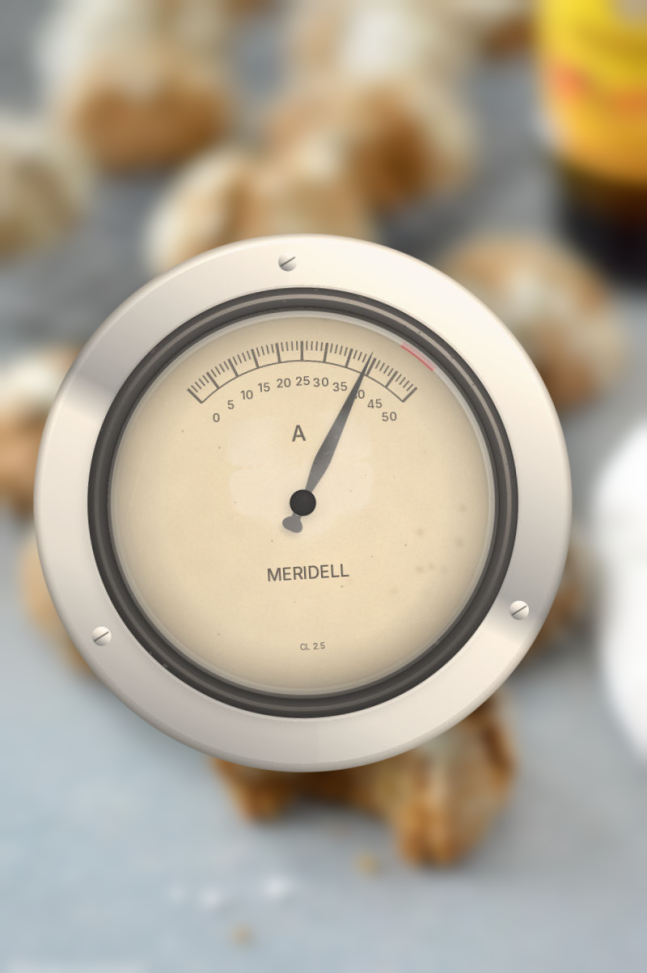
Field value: 39; A
